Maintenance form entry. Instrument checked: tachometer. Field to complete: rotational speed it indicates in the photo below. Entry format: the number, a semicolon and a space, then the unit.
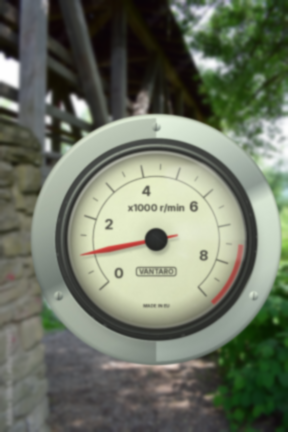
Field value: 1000; rpm
